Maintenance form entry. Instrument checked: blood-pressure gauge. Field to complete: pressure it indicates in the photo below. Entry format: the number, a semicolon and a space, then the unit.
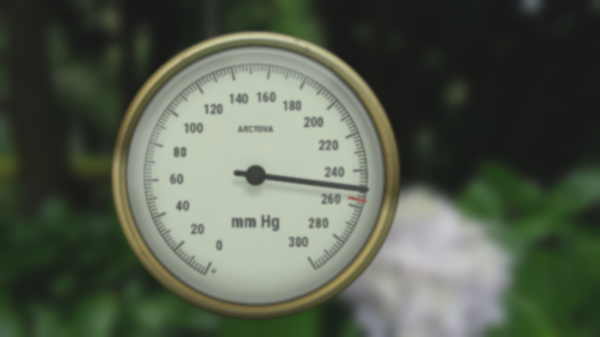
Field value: 250; mmHg
